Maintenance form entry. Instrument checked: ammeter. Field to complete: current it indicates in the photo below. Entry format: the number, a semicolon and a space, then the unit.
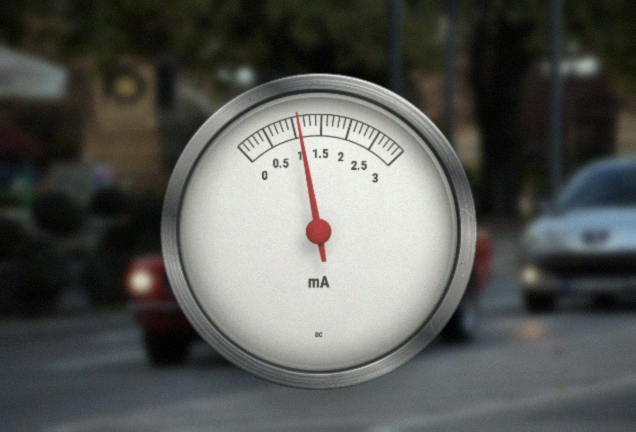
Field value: 1.1; mA
